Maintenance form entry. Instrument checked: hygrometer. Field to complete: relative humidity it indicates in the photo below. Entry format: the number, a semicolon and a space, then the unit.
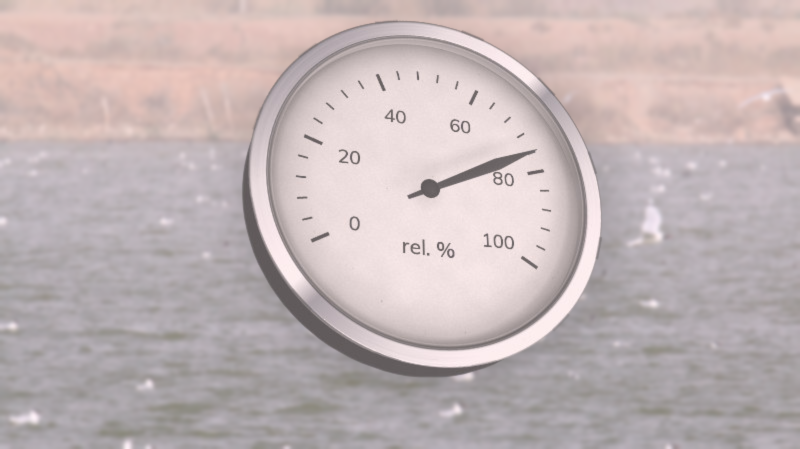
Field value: 76; %
